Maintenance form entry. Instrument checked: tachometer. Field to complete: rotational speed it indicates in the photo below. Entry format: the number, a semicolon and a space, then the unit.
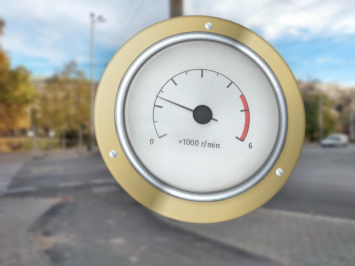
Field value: 1250; rpm
